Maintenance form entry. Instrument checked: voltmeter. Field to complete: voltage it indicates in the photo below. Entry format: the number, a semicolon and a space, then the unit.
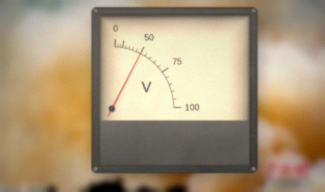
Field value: 50; V
